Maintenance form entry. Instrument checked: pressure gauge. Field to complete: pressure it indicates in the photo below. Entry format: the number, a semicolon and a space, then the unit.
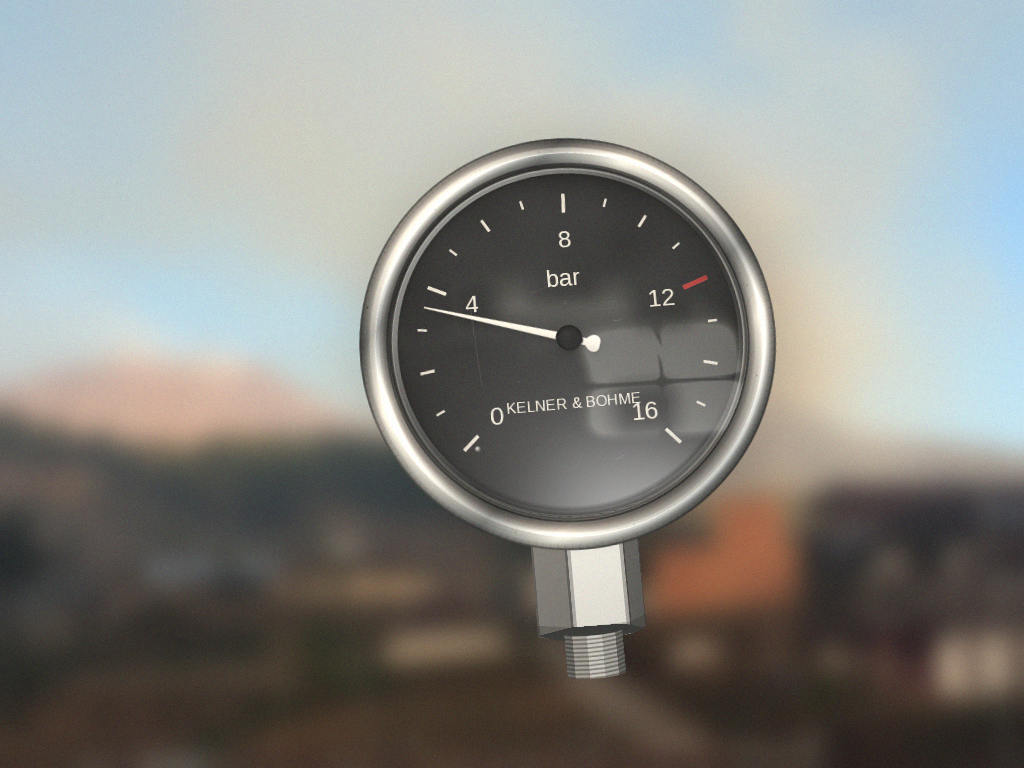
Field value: 3.5; bar
